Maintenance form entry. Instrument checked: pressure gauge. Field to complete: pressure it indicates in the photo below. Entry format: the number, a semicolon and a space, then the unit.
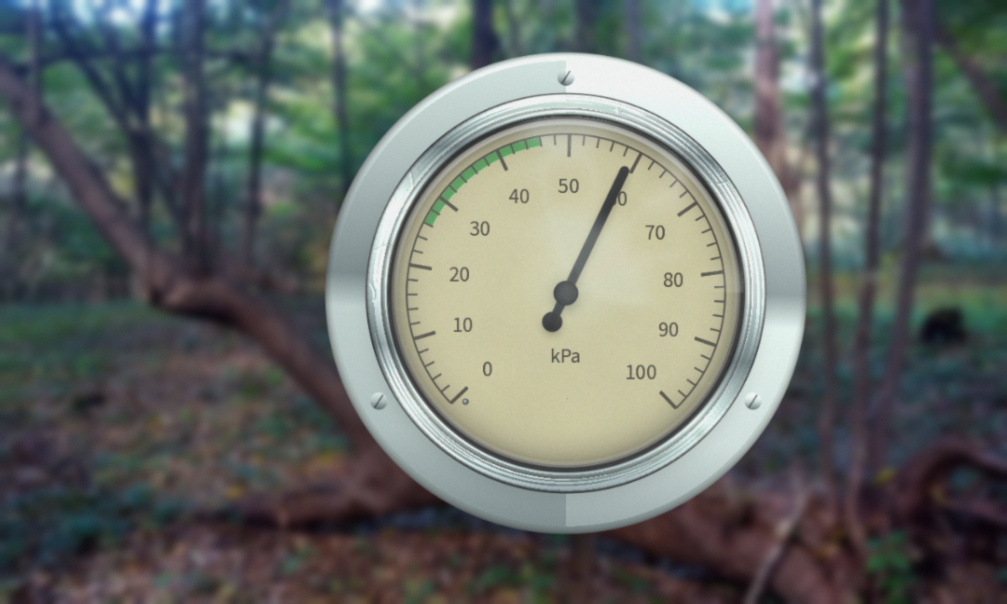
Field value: 59; kPa
